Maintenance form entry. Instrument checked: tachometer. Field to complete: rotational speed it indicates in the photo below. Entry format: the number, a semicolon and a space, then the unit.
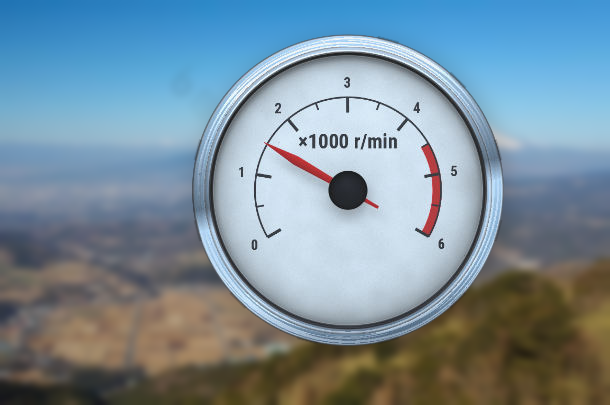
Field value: 1500; rpm
